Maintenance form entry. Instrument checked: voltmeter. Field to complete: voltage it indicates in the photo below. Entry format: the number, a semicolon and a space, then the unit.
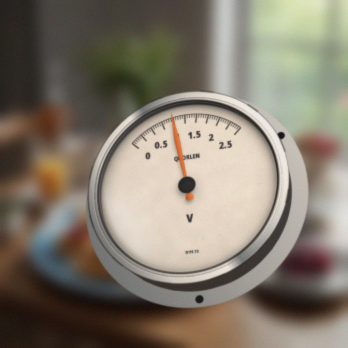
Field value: 1; V
